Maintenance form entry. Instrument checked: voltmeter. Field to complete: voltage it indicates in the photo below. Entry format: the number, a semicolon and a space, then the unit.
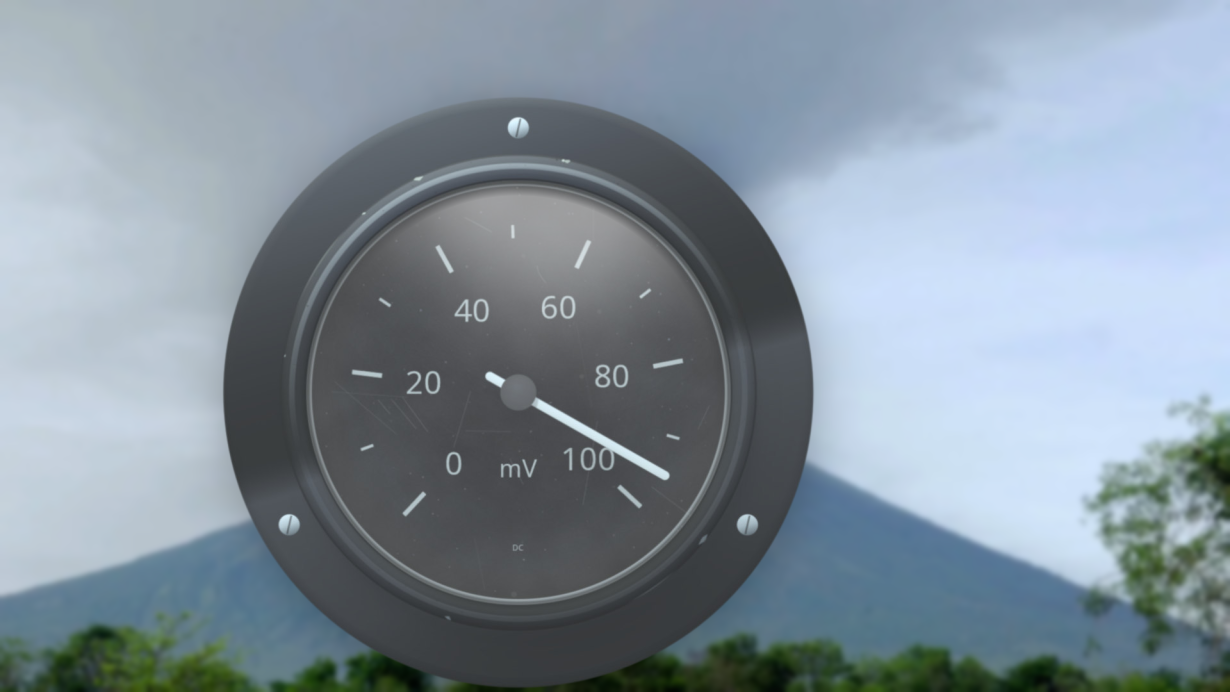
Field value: 95; mV
